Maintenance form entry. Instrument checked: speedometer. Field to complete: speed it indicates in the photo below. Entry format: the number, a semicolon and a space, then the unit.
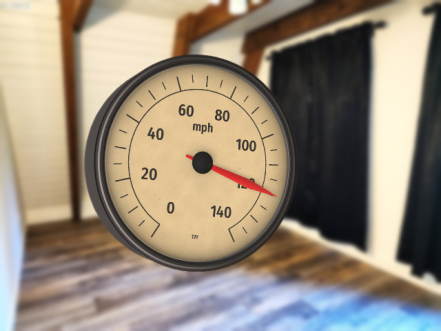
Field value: 120; mph
